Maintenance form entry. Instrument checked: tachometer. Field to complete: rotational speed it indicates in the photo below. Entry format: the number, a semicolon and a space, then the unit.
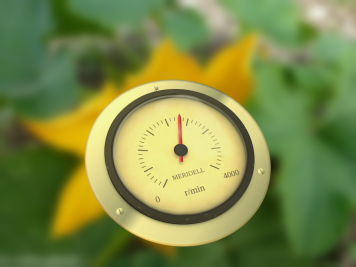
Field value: 2300; rpm
